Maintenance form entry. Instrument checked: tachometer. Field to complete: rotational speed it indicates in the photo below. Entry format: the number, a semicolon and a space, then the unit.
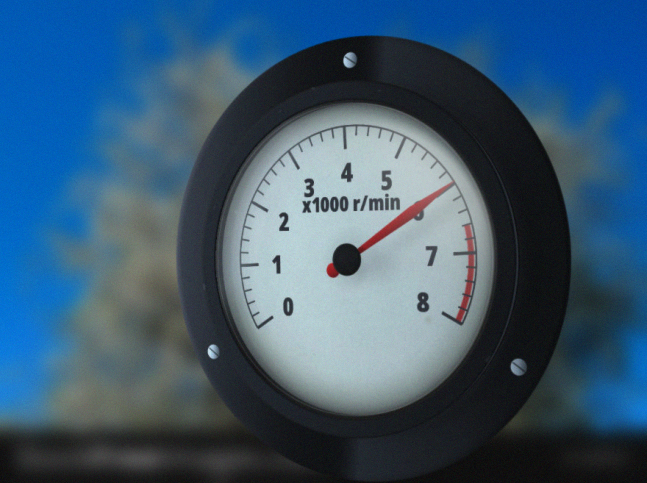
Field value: 6000; rpm
